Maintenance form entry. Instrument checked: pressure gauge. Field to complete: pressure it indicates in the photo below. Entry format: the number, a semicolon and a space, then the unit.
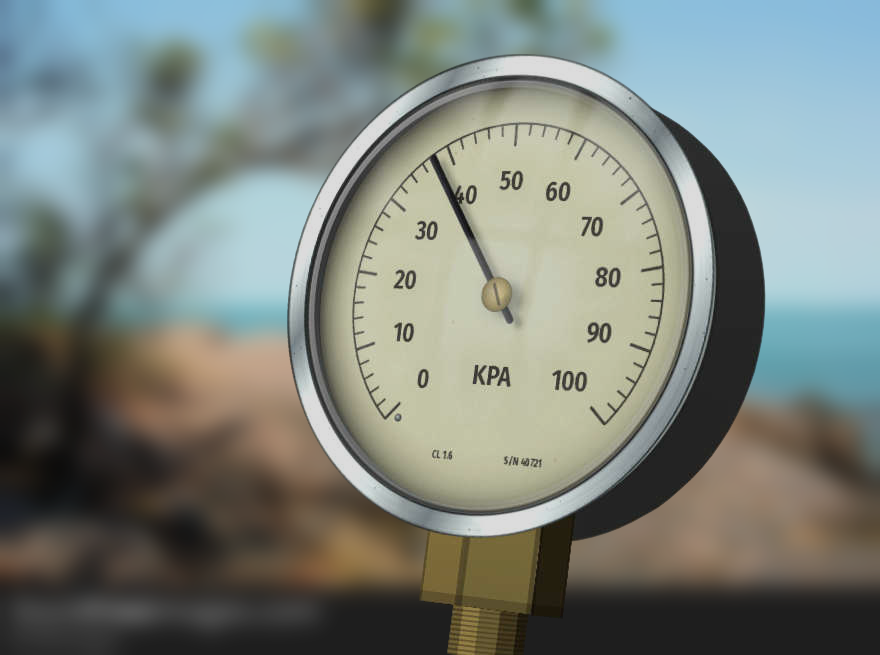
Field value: 38; kPa
